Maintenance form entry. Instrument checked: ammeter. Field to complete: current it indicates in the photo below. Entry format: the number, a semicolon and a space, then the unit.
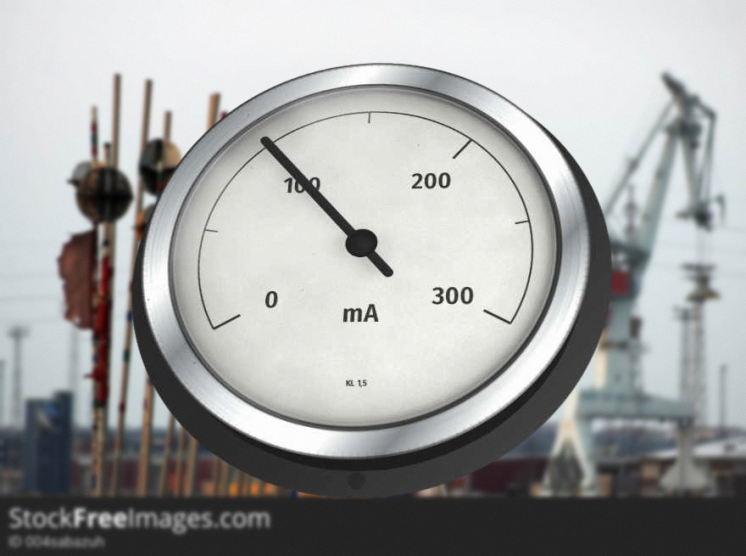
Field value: 100; mA
